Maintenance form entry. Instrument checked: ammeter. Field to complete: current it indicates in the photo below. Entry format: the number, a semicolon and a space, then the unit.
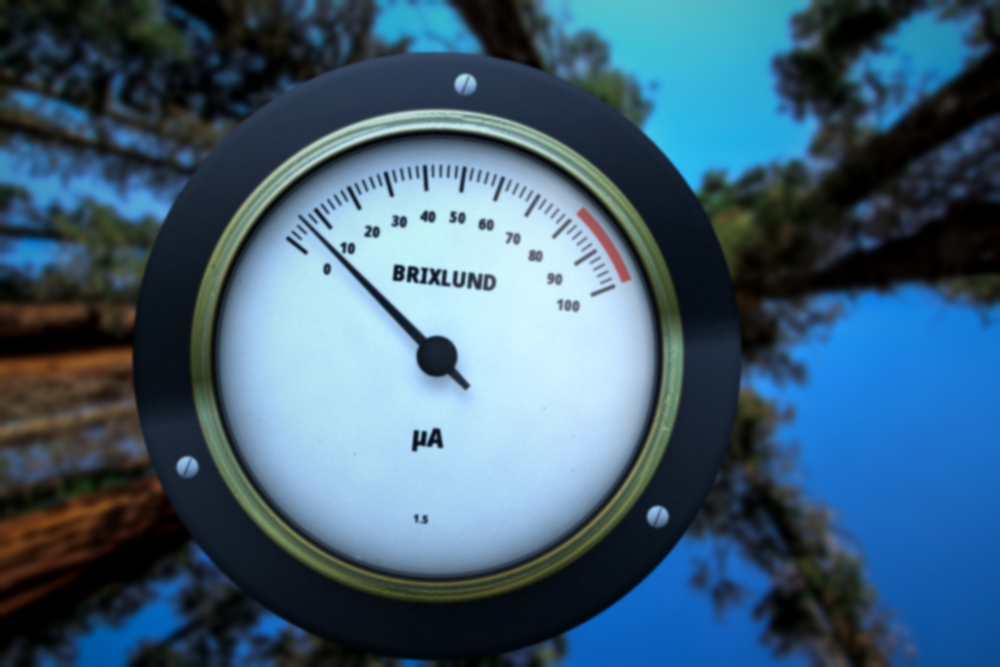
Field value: 6; µA
